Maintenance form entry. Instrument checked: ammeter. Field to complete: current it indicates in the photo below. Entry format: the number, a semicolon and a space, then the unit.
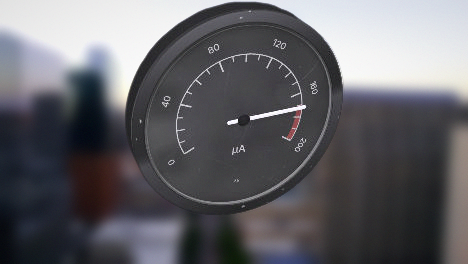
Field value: 170; µA
